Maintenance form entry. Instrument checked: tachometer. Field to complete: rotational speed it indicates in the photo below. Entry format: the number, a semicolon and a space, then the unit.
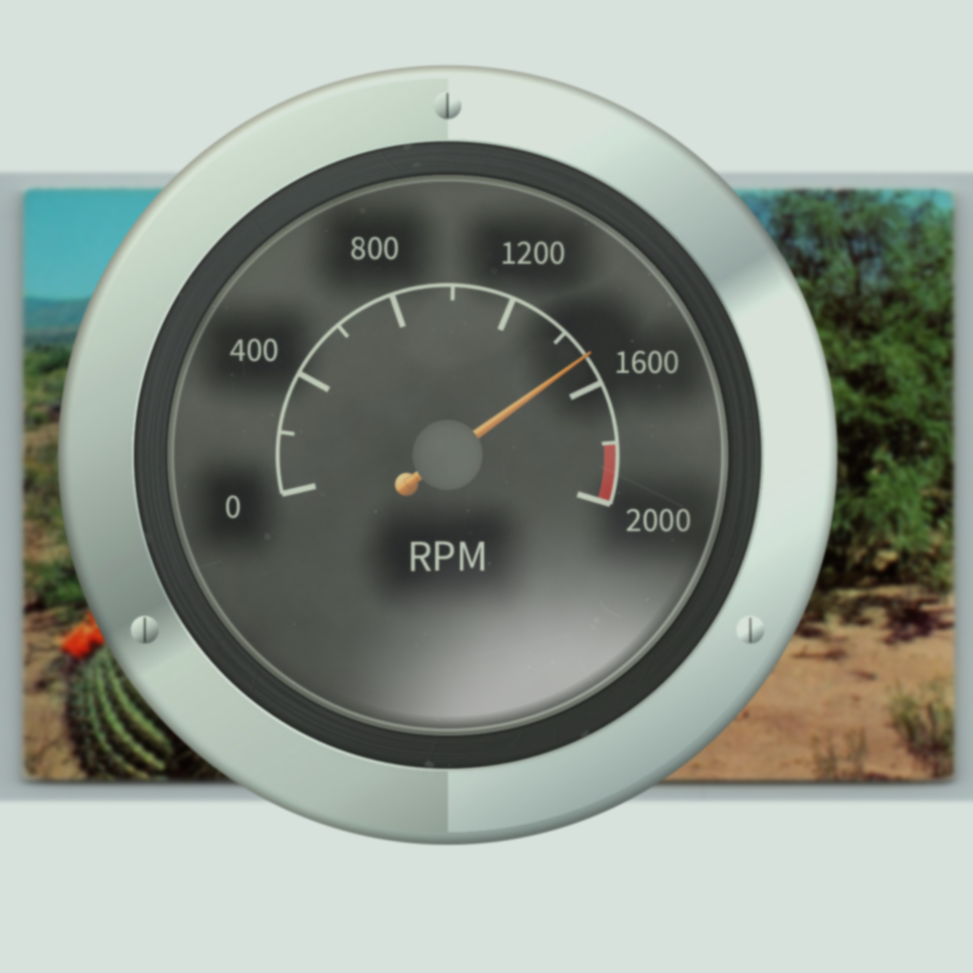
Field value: 1500; rpm
